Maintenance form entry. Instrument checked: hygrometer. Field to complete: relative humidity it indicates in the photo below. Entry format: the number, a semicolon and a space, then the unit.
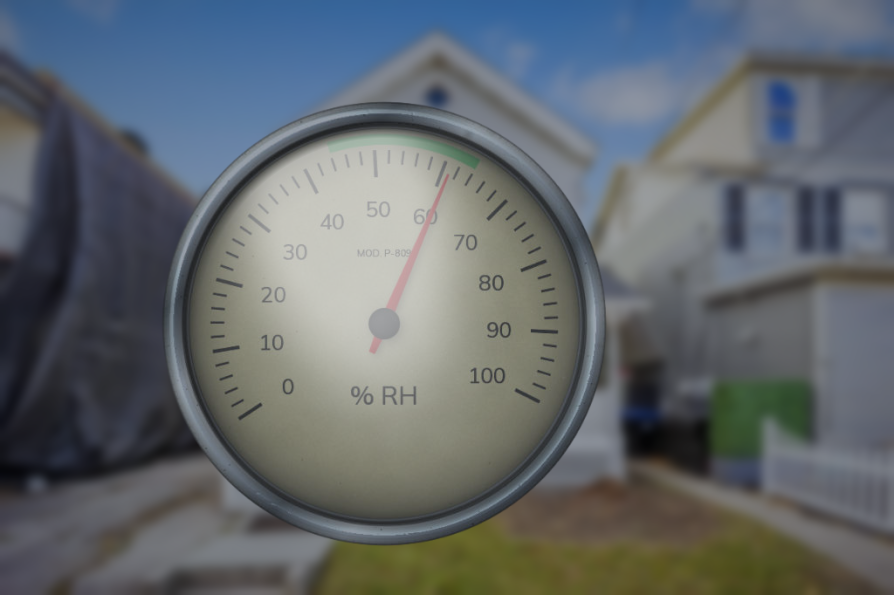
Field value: 61; %
